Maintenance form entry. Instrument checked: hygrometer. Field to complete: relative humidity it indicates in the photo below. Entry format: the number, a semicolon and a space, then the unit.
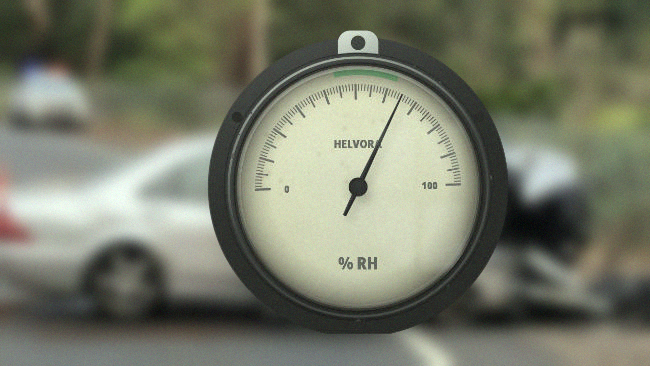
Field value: 65; %
